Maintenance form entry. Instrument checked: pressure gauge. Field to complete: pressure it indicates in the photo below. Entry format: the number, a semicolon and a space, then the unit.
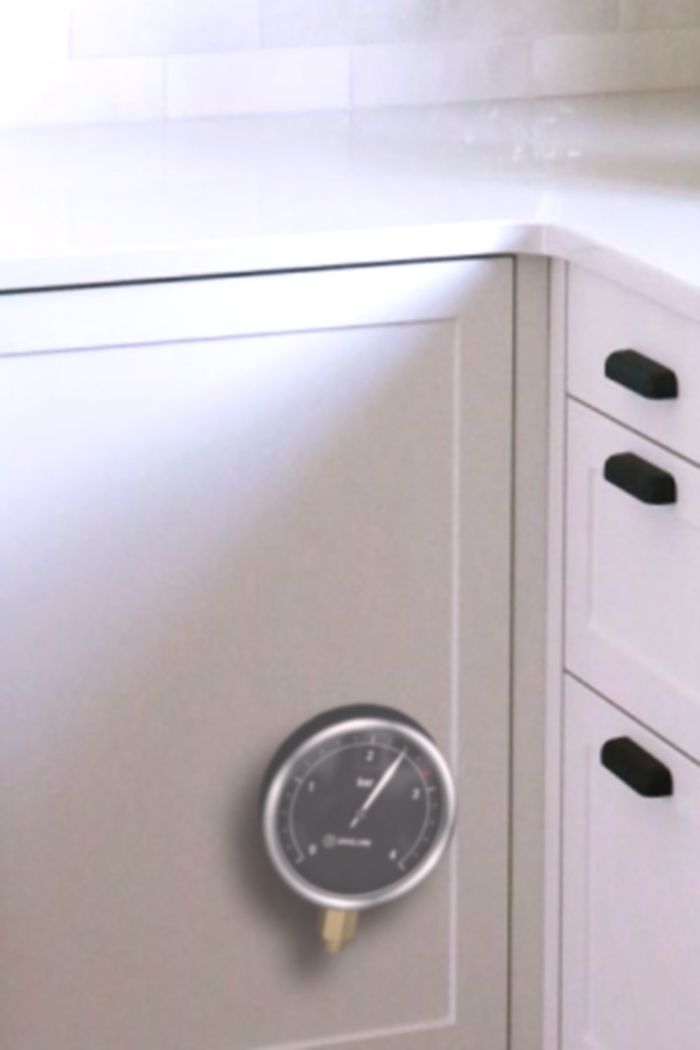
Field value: 2.4; bar
